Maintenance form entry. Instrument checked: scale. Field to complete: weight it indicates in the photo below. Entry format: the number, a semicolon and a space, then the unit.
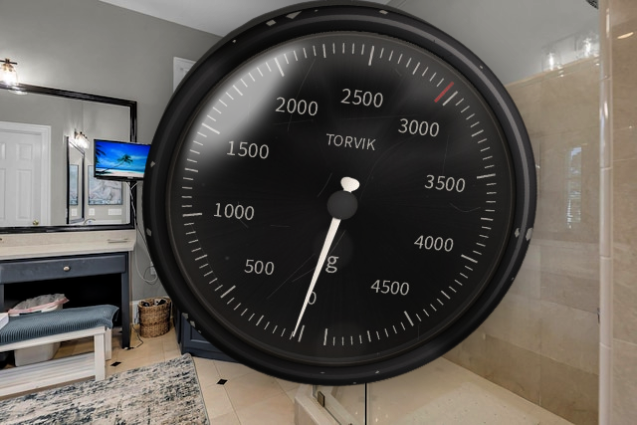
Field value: 50; g
